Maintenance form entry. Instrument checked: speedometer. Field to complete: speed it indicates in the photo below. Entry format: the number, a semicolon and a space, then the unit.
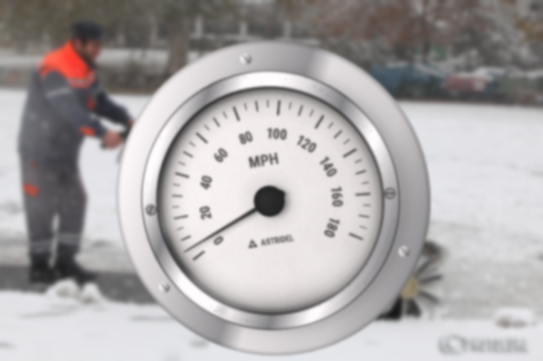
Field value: 5; mph
